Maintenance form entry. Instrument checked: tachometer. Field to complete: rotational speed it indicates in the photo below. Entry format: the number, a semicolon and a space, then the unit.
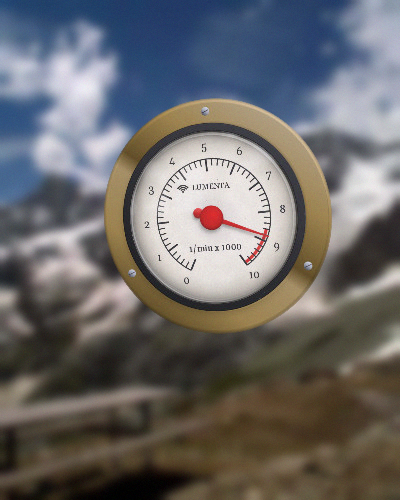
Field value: 8800; rpm
